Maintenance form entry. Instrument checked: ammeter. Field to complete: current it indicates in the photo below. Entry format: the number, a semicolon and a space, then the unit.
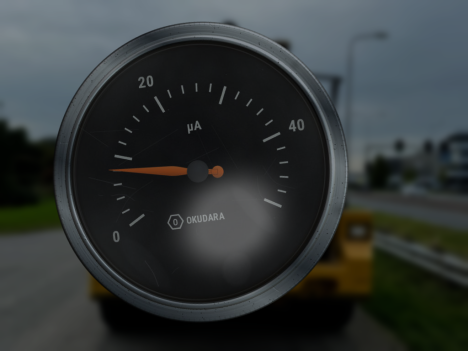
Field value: 8; µA
